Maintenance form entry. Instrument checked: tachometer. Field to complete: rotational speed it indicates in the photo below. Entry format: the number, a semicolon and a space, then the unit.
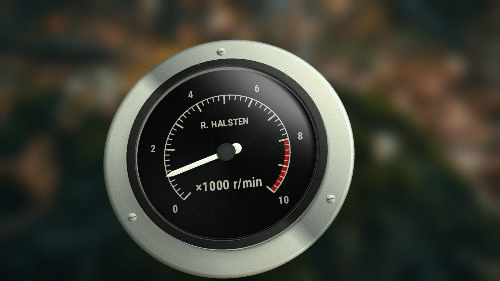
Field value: 1000; rpm
